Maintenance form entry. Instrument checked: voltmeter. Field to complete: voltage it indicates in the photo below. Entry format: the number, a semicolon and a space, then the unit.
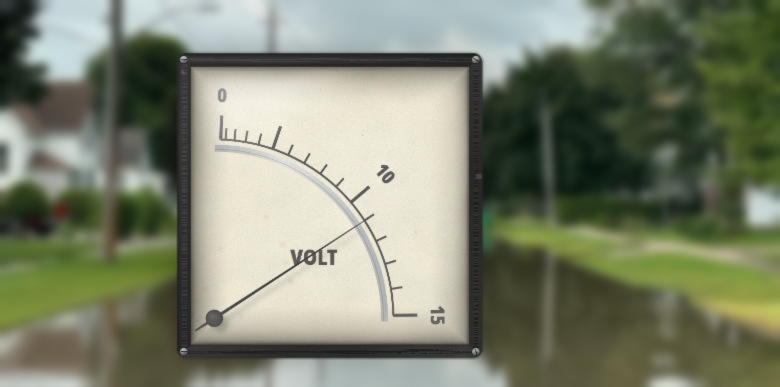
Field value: 11; V
